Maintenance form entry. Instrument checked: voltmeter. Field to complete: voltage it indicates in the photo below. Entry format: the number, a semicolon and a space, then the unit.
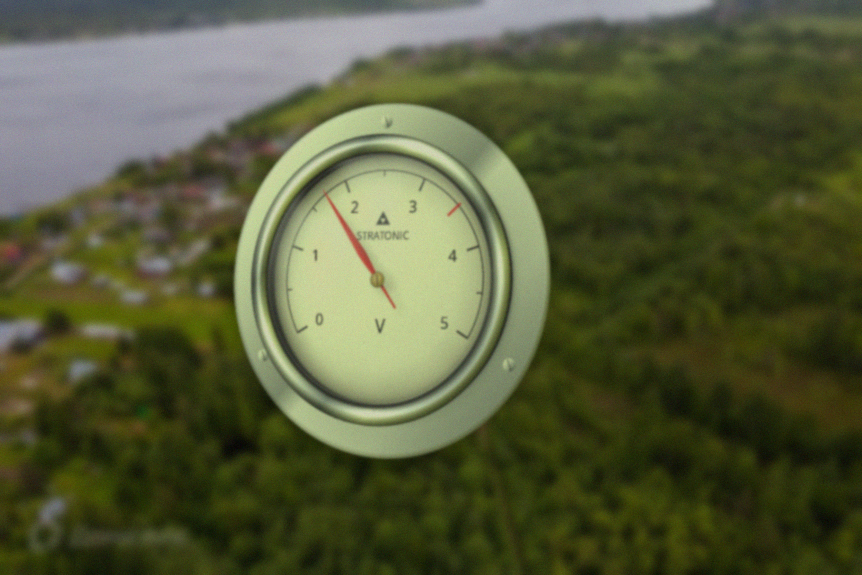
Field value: 1.75; V
